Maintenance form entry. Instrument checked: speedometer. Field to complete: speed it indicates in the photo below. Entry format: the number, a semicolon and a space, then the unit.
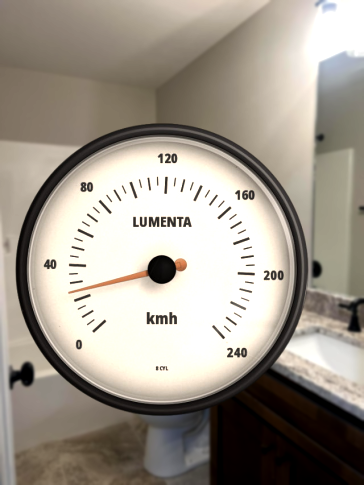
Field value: 25; km/h
